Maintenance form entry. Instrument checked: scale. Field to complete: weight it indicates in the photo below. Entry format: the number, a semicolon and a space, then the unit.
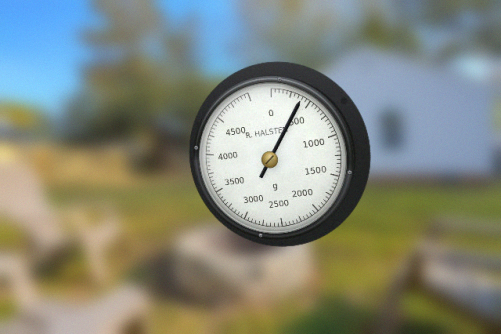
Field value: 400; g
